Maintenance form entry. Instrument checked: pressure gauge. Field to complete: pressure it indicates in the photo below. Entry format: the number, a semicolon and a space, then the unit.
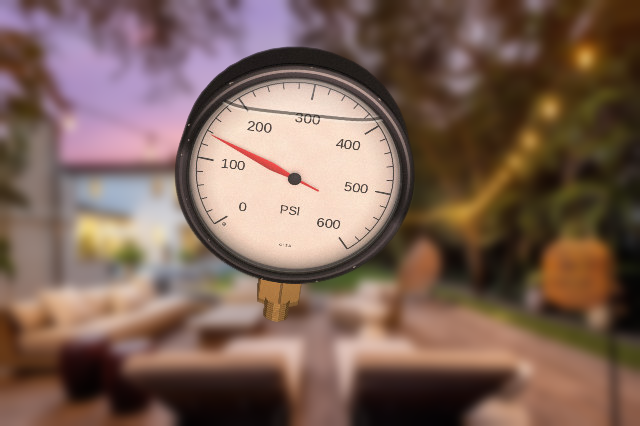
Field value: 140; psi
